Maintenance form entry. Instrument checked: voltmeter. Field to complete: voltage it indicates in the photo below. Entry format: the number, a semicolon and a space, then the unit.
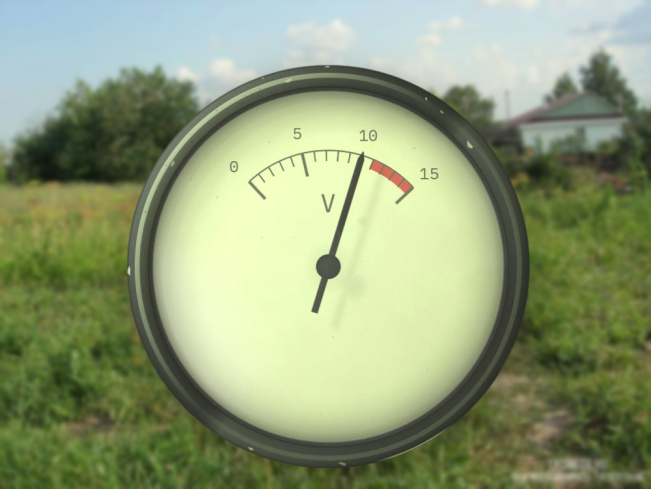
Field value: 10; V
